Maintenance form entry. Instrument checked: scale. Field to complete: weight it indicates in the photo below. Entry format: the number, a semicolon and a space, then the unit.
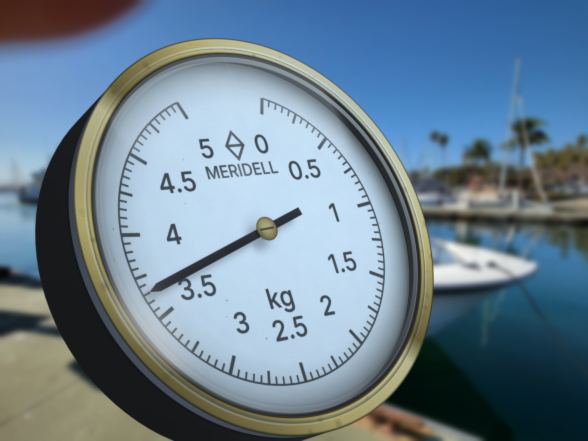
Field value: 3.65; kg
